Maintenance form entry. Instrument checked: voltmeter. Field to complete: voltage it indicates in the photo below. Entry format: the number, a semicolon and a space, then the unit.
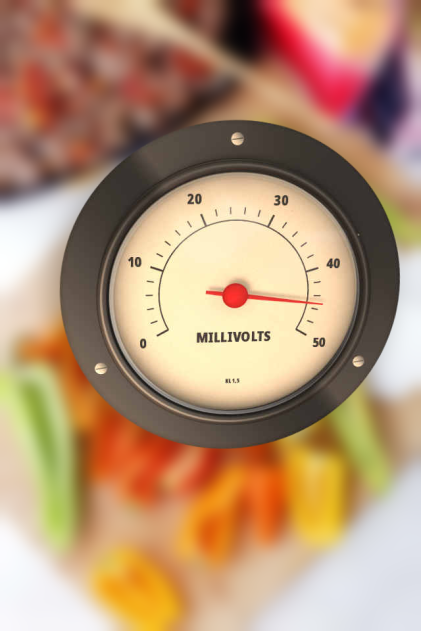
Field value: 45; mV
